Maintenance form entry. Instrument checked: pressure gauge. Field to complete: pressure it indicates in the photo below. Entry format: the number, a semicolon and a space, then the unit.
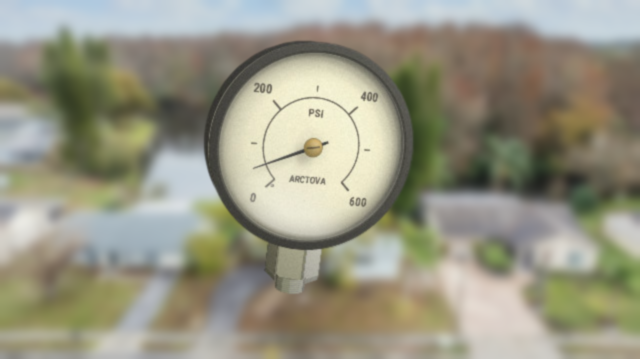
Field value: 50; psi
